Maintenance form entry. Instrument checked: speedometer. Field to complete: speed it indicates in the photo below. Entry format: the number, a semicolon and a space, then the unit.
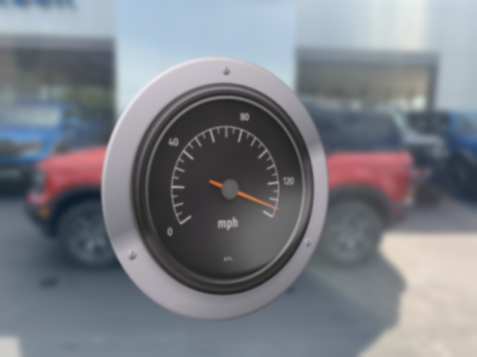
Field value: 135; mph
